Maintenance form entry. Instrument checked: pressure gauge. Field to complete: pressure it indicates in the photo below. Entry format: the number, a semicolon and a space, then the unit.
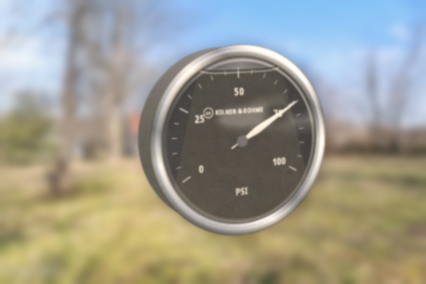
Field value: 75; psi
